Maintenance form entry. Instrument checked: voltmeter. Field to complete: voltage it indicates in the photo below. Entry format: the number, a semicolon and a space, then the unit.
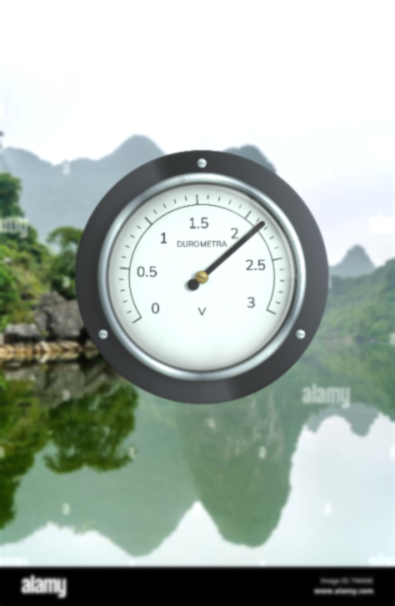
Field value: 2.15; V
